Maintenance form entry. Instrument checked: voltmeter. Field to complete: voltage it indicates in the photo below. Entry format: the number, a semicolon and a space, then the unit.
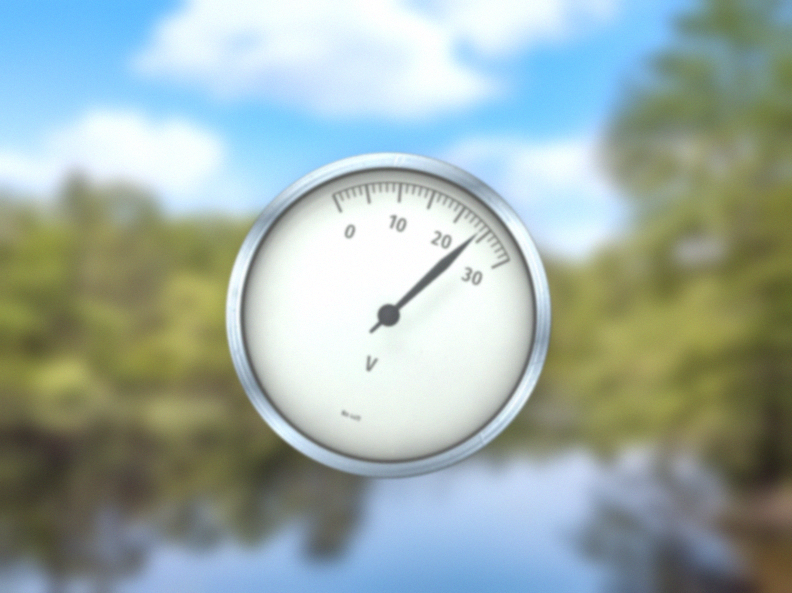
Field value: 24; V
